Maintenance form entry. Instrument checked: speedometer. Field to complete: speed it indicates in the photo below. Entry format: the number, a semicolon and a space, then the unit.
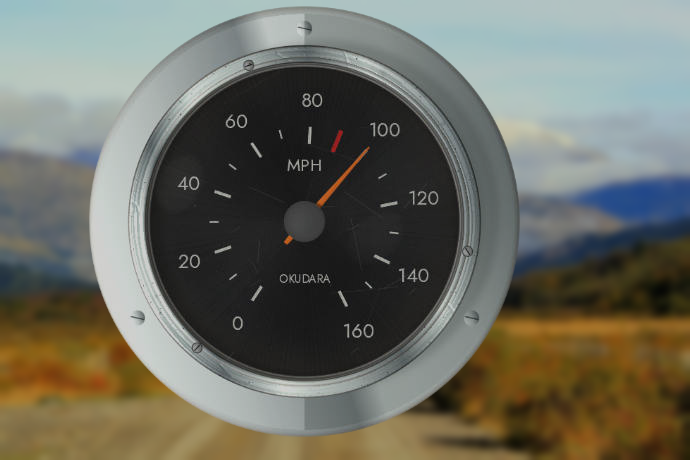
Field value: 100; mph
